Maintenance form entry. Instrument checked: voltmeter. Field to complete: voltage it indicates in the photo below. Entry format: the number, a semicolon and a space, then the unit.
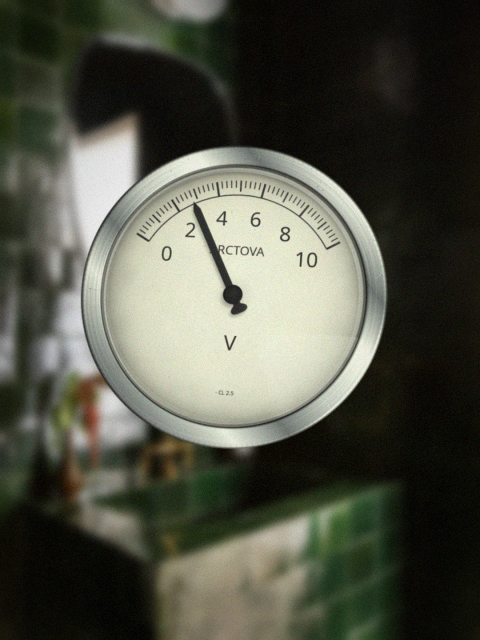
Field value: 2.8; V
